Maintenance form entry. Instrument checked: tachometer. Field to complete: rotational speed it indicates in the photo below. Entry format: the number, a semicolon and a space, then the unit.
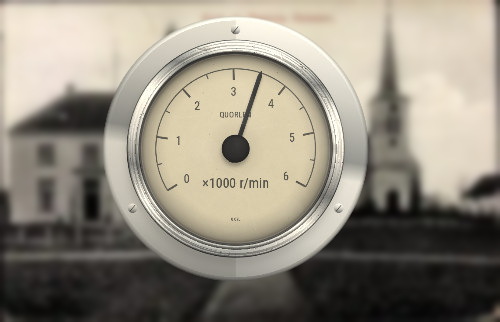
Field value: 3500; rpm
